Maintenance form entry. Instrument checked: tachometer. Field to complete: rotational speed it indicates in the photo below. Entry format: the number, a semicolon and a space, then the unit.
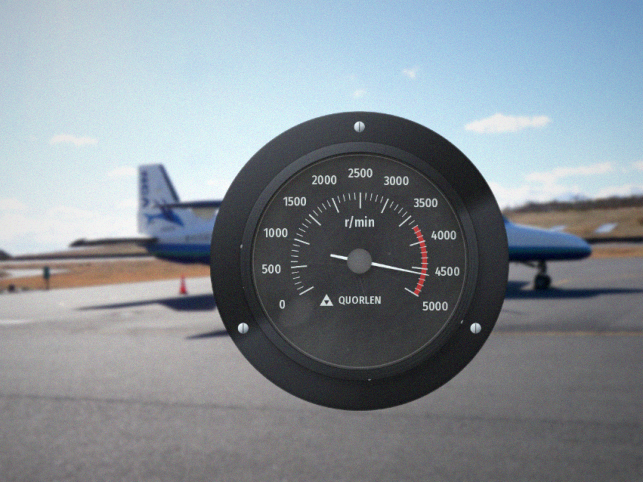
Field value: 4600; rpm
